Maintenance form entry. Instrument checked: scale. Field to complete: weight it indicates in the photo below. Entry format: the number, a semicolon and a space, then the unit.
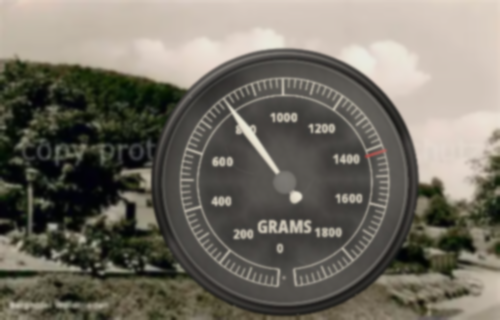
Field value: 800; g
